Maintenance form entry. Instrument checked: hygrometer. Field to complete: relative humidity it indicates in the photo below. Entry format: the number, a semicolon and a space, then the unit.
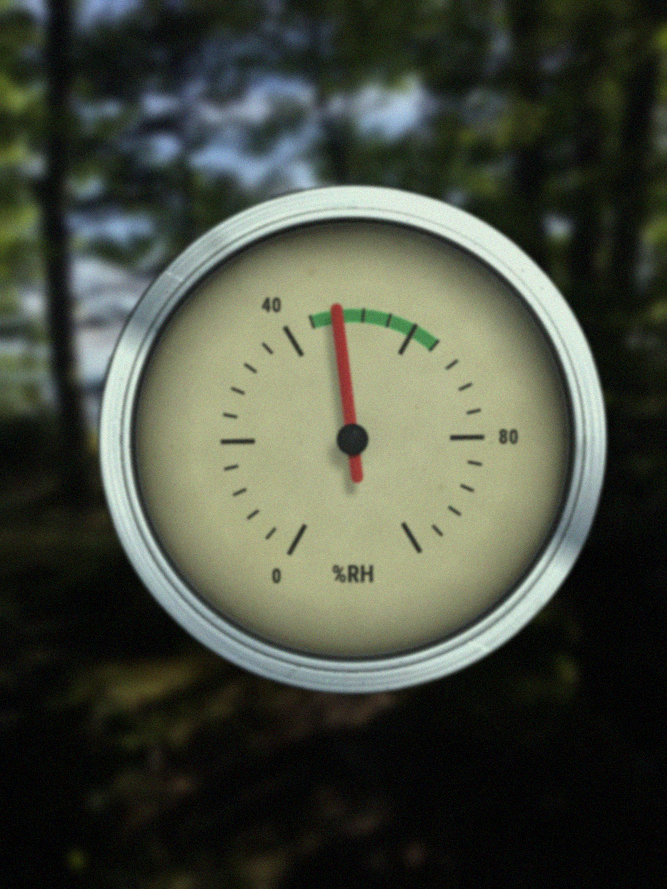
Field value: 48; %
